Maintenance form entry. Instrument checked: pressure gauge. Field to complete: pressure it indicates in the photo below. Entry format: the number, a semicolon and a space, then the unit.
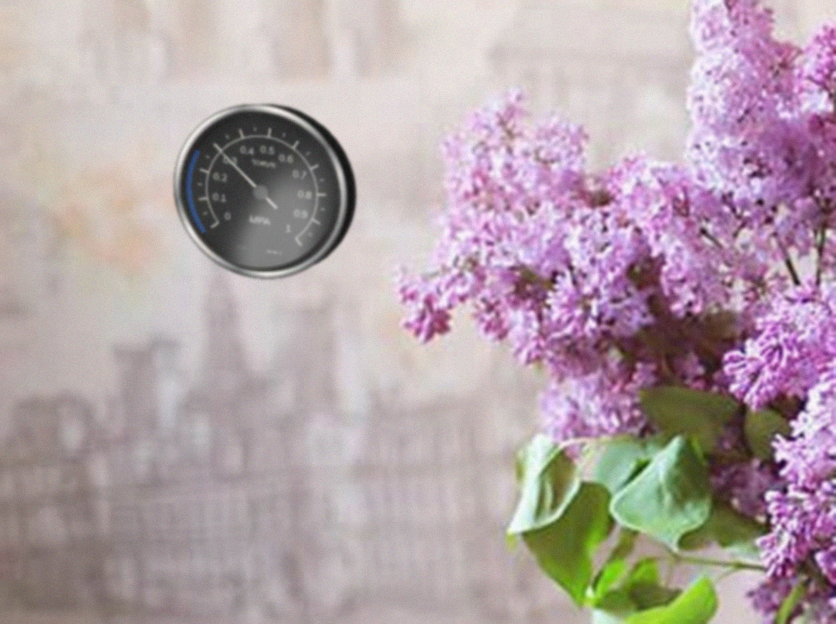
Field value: 0.3; MPa
